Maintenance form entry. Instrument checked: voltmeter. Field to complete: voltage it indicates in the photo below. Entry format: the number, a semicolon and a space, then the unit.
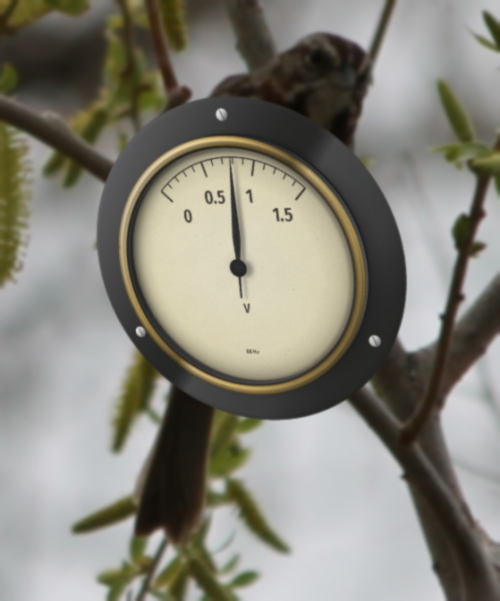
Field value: 0.8; V
